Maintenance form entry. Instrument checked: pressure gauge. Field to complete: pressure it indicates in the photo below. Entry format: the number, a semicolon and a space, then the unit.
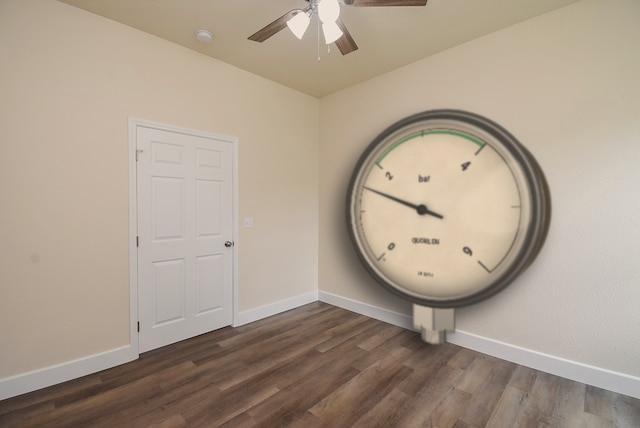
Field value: 1.5; bar
